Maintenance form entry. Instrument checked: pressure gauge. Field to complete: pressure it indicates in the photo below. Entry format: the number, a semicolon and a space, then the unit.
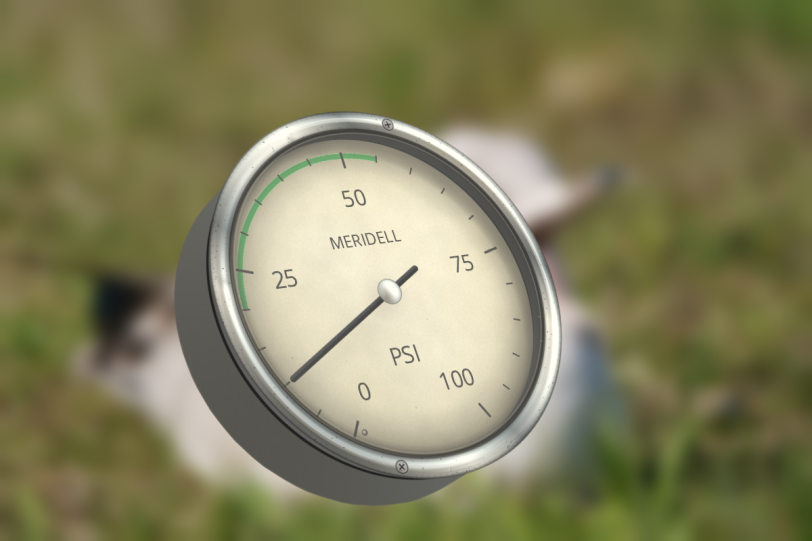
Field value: 10; psi
